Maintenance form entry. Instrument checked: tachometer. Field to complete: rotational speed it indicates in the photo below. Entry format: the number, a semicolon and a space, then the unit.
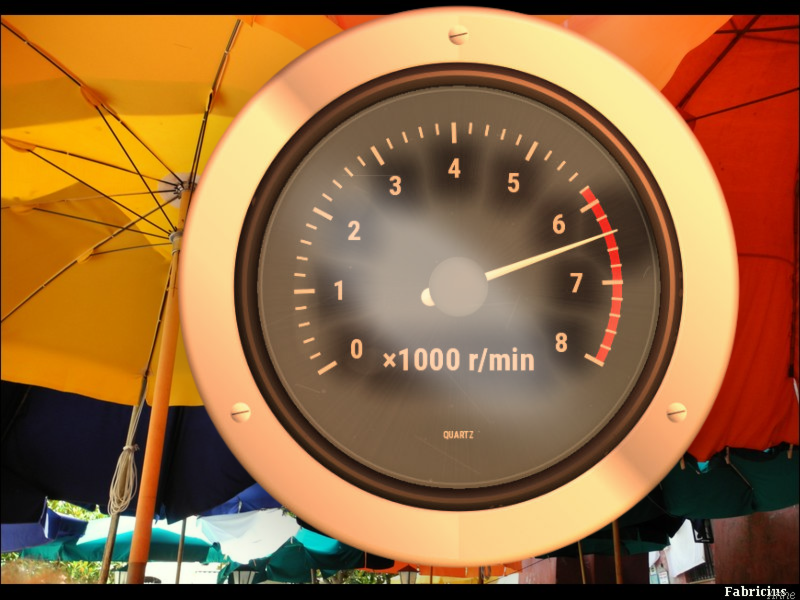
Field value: 6400; rpm
